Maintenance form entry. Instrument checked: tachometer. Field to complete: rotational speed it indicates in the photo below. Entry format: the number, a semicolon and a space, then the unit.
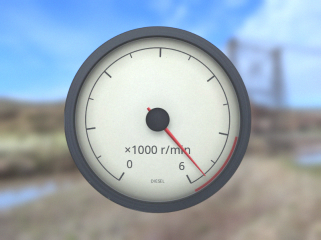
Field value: 5750; rpm
